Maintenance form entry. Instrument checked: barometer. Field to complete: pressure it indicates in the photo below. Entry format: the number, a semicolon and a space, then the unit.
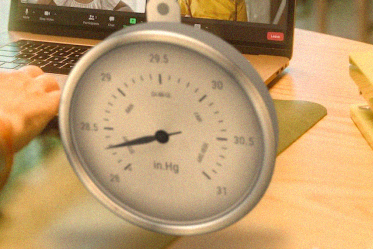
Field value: 28.3; inHg
